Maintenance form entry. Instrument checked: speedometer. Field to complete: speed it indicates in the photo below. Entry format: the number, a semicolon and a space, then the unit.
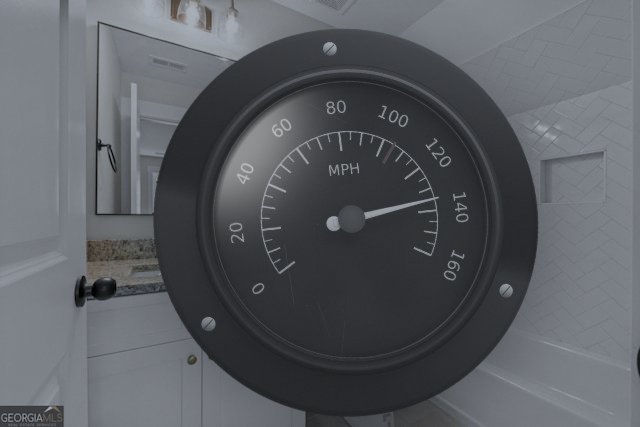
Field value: 135; mph
